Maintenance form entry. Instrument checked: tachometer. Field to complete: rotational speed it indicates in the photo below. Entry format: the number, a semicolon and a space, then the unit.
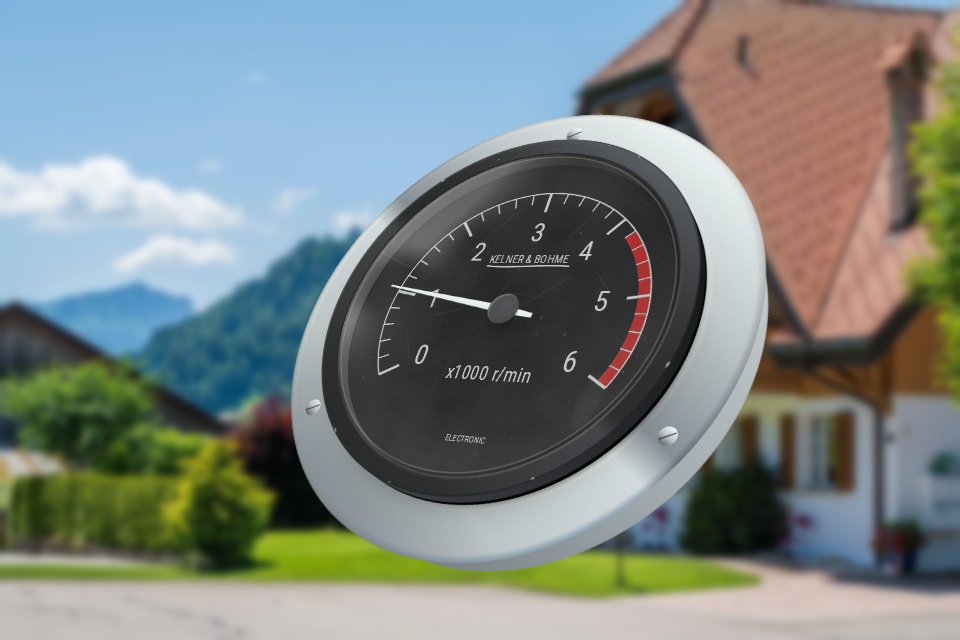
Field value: 1000; rpm
